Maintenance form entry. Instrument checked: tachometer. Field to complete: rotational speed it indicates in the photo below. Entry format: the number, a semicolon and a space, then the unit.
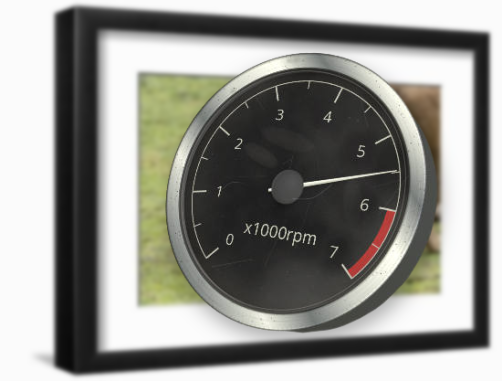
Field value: 5500; rpm
